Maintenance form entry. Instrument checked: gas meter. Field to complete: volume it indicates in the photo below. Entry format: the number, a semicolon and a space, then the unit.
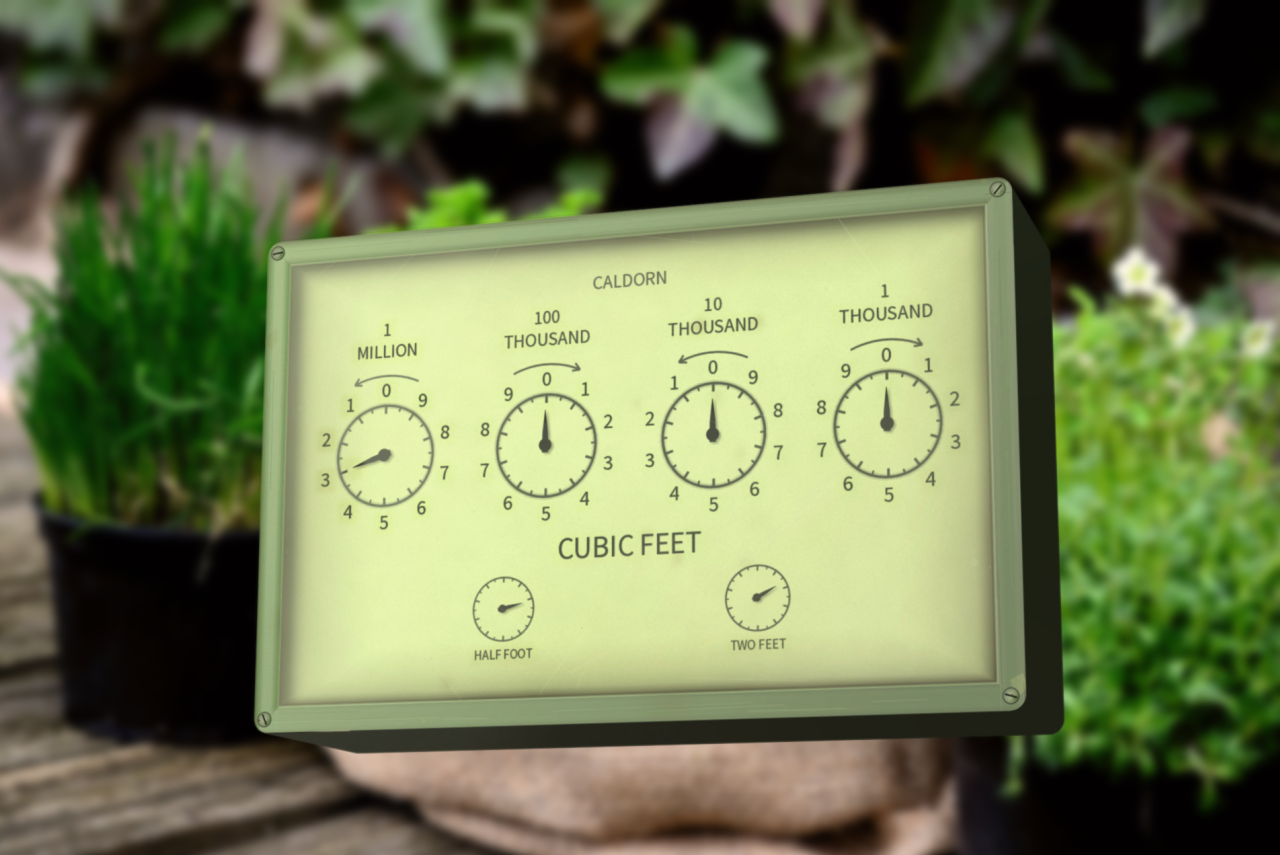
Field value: 300000; ft³
